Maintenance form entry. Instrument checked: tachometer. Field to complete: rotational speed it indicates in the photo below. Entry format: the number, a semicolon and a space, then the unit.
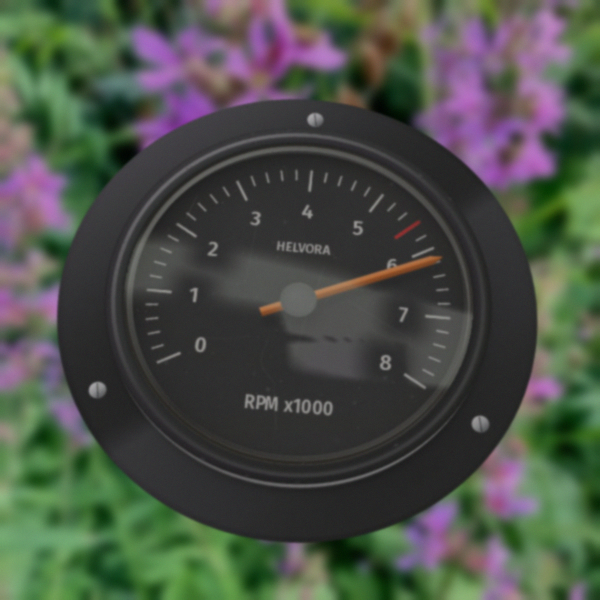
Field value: 6200; rpm
